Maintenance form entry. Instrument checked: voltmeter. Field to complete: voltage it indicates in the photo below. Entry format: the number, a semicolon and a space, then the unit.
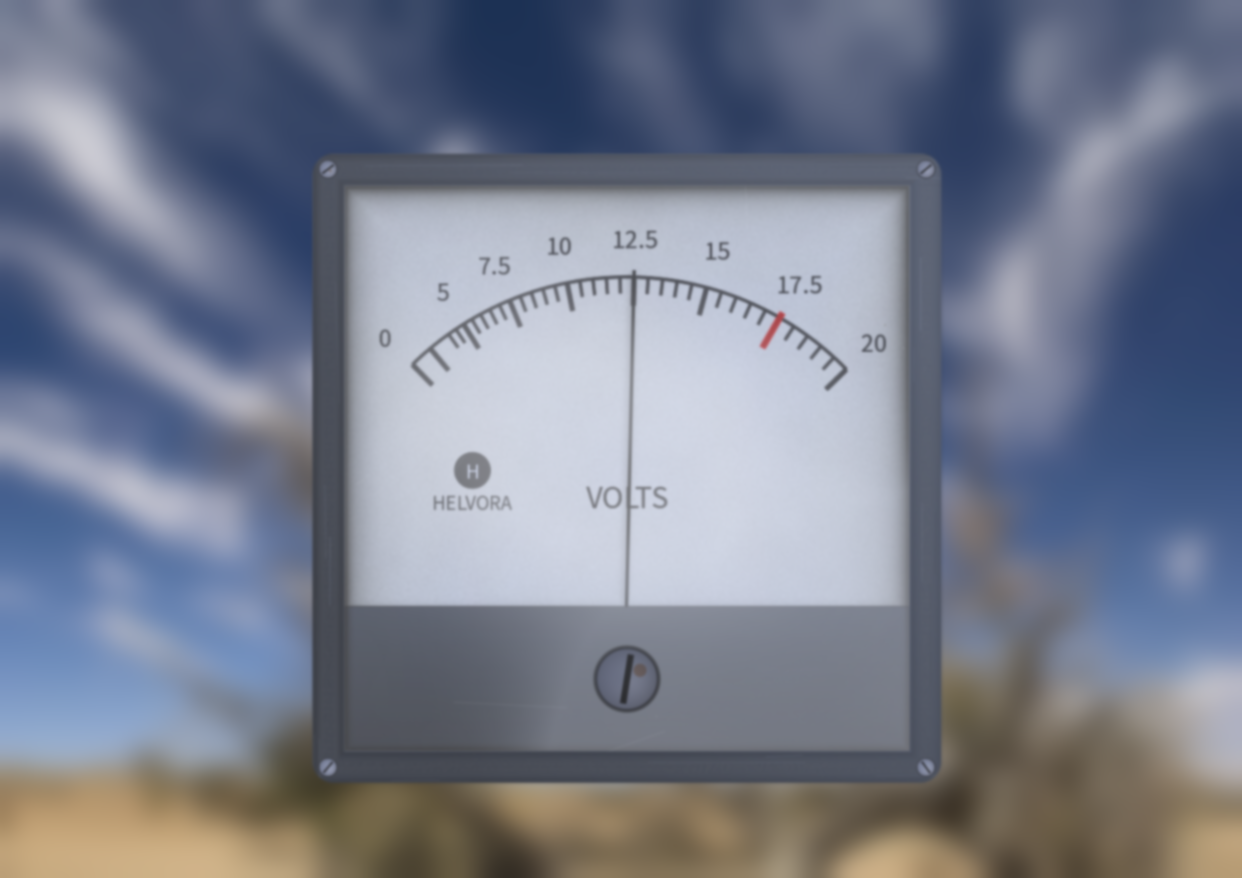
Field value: 12.5; V
